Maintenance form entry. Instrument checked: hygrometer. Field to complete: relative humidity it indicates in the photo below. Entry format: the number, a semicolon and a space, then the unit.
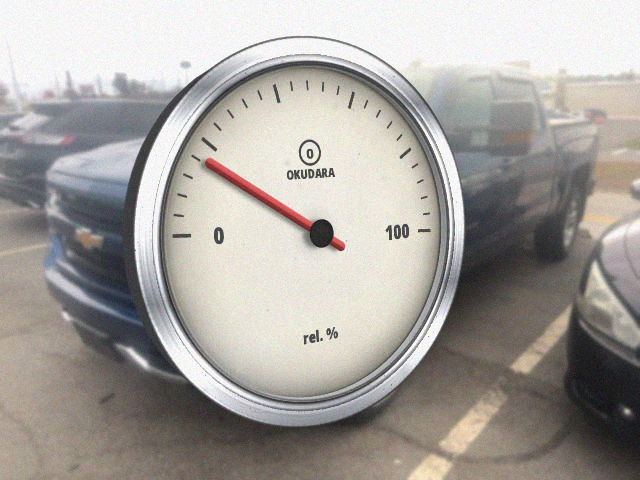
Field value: 16; %
